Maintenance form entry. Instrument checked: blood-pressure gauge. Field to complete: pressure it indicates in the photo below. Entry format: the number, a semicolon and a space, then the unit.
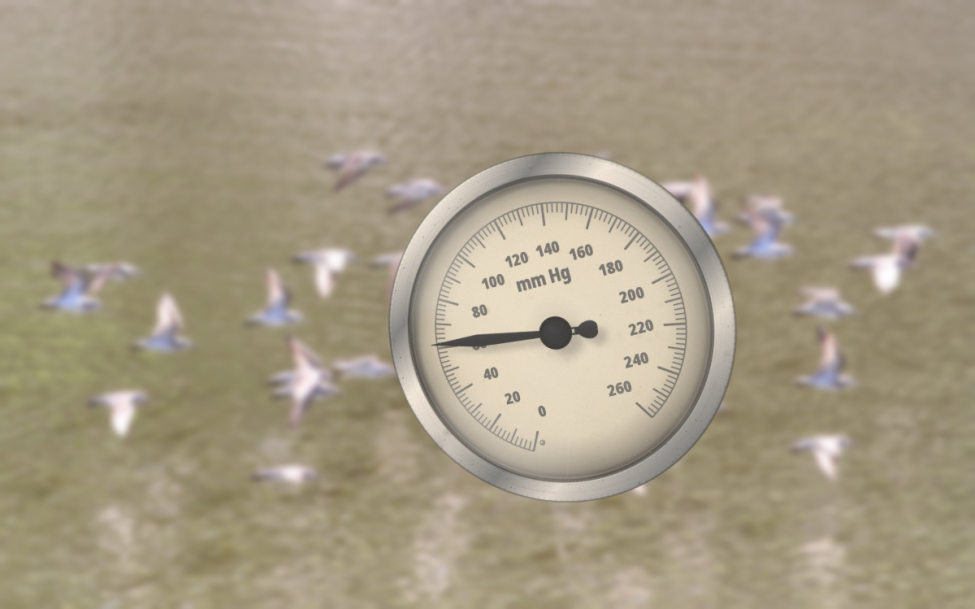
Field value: 62; mmHg
